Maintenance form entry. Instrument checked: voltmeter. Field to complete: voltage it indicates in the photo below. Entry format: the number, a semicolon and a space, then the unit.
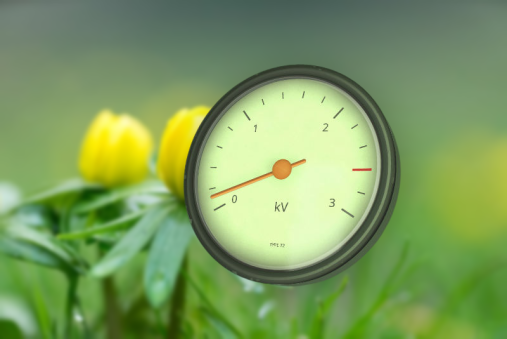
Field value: 0.1; kV
